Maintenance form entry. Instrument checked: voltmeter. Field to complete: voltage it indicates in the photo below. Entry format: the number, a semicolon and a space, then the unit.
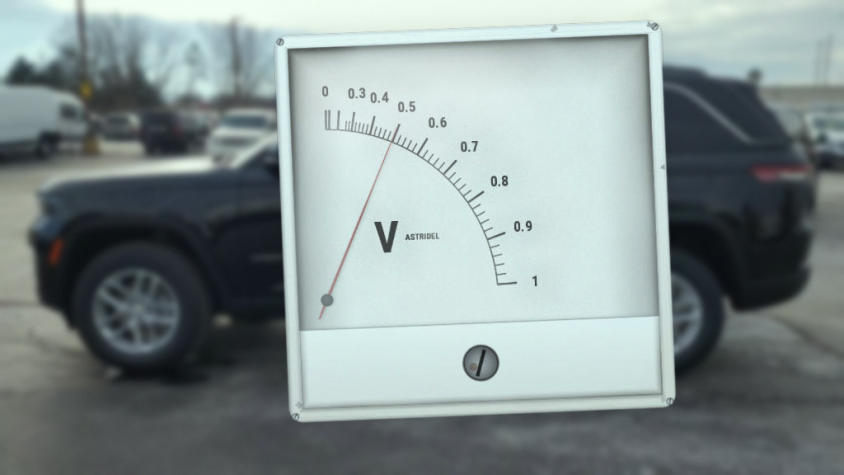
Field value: 0.5; V
